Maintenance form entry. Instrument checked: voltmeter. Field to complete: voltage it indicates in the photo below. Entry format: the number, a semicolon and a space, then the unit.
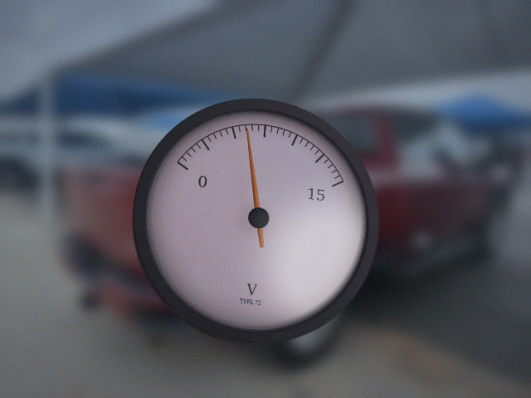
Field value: 6; V
